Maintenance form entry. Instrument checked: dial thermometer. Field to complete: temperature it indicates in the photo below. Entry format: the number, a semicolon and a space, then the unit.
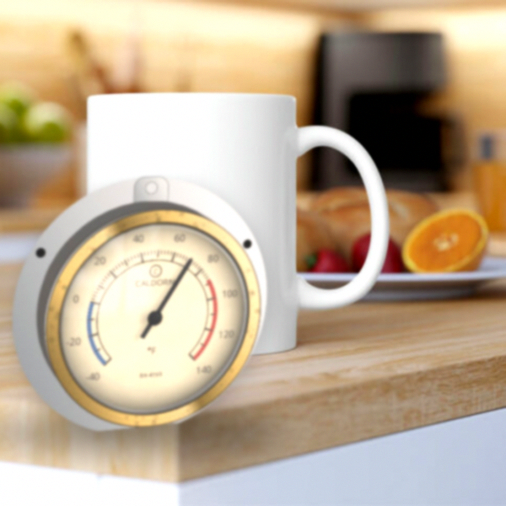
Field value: 70; °F
